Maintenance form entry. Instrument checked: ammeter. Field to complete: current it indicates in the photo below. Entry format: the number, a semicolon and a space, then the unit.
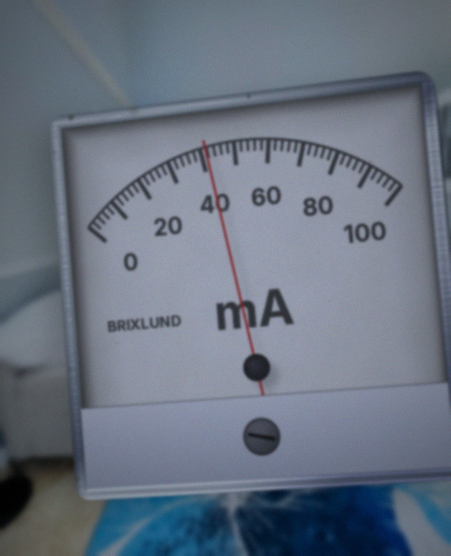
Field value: 42; mA
